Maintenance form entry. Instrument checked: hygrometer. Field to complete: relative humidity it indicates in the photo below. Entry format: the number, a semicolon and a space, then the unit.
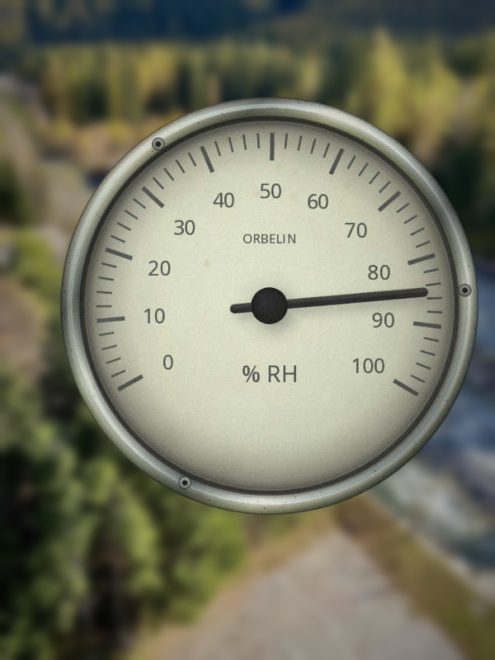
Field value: 85; %
